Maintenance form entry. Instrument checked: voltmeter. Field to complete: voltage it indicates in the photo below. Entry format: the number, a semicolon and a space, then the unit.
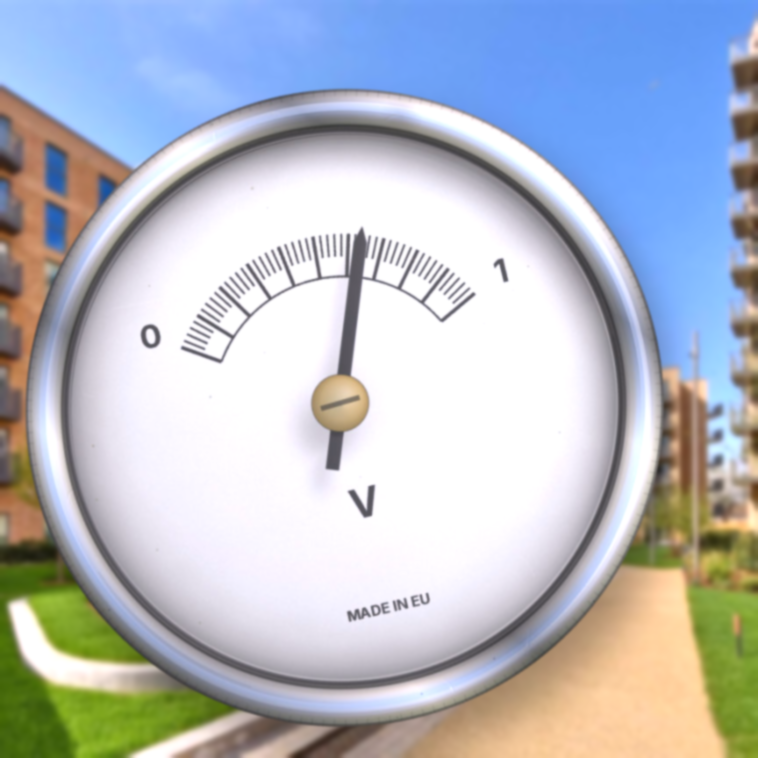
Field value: 0.64; V
